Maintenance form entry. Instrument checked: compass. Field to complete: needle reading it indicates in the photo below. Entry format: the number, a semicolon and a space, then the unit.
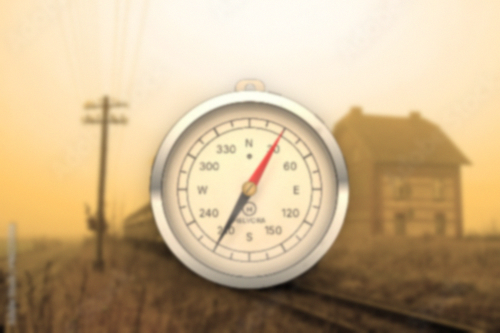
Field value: 30; °
